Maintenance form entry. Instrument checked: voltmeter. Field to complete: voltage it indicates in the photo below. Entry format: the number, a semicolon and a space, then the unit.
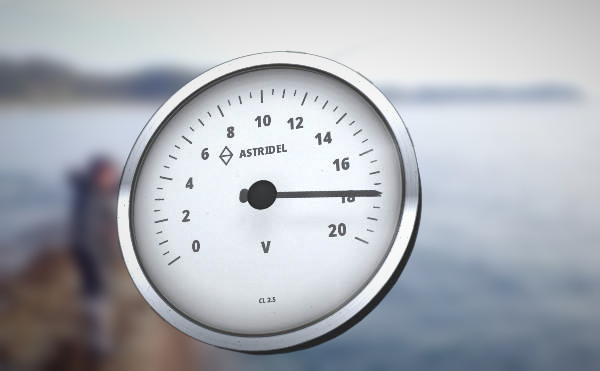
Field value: 18; V
